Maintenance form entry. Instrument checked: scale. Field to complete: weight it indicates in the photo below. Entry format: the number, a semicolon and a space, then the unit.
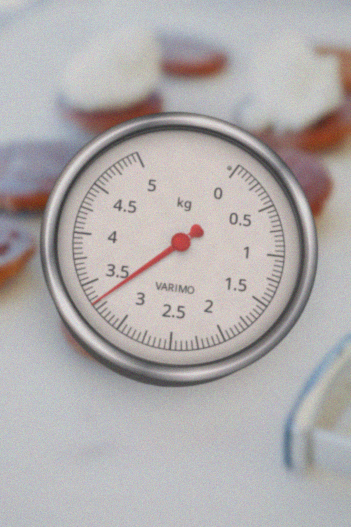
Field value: 3.3; kg
